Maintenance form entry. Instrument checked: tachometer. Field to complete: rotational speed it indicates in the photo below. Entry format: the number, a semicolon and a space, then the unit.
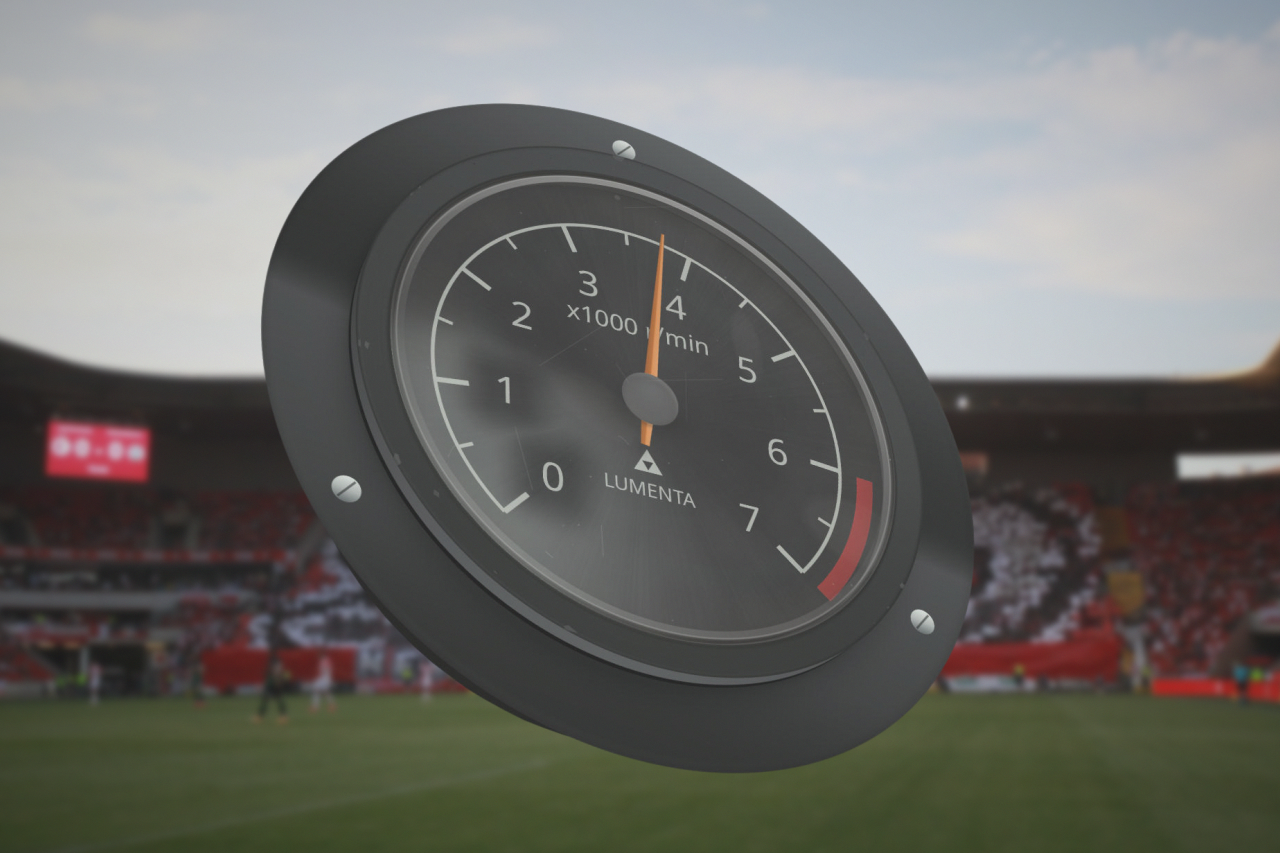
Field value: 3750; rpm
